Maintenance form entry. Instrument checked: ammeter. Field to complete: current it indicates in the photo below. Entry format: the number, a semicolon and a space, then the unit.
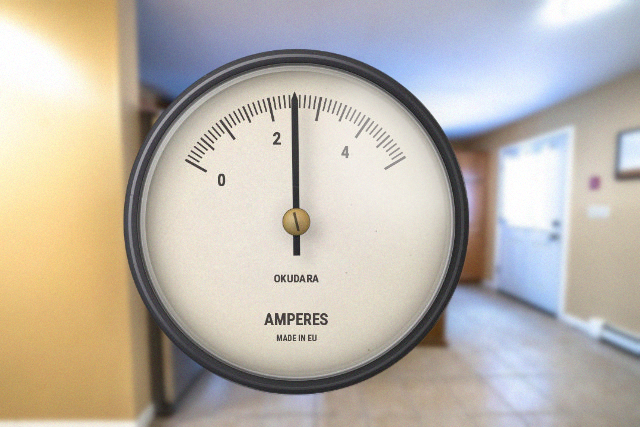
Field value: 2.5; A
